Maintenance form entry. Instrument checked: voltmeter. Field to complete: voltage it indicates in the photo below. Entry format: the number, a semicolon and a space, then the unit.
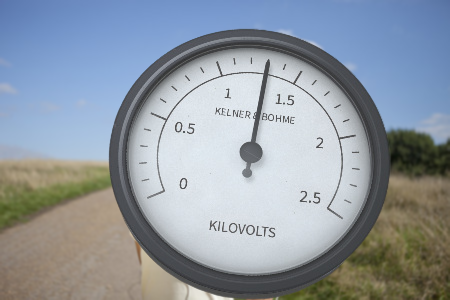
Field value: 1.3; kV
